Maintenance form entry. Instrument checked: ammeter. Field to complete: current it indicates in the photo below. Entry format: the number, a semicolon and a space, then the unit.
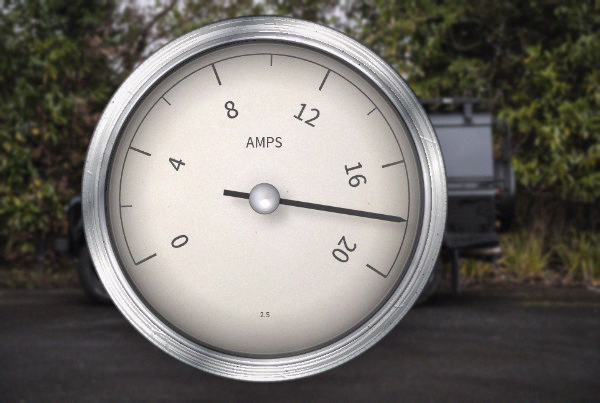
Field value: 18; A
